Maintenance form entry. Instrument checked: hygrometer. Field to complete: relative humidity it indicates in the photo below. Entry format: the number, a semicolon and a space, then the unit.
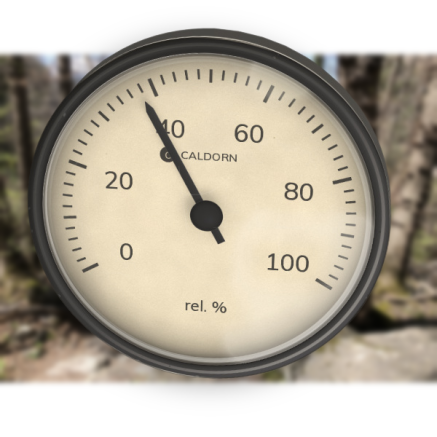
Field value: 38; %
